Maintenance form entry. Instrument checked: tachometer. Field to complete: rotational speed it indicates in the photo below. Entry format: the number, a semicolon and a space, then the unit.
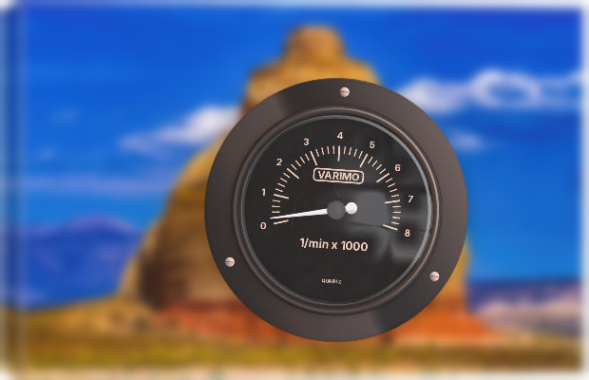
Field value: 200; rpm
